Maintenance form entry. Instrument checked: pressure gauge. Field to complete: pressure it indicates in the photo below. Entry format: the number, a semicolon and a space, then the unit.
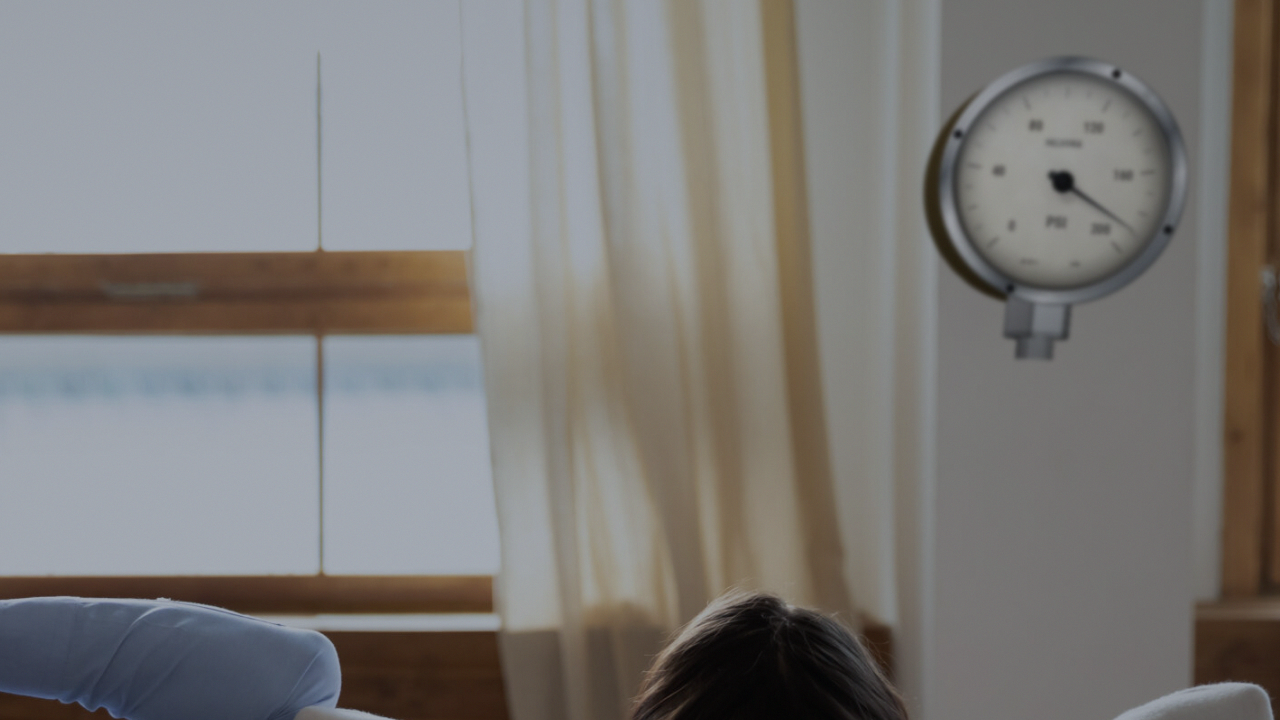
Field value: 190; psi
